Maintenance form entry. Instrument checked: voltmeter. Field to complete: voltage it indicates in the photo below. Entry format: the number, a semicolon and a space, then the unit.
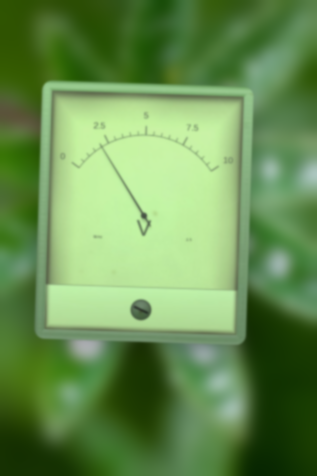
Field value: 2; V
